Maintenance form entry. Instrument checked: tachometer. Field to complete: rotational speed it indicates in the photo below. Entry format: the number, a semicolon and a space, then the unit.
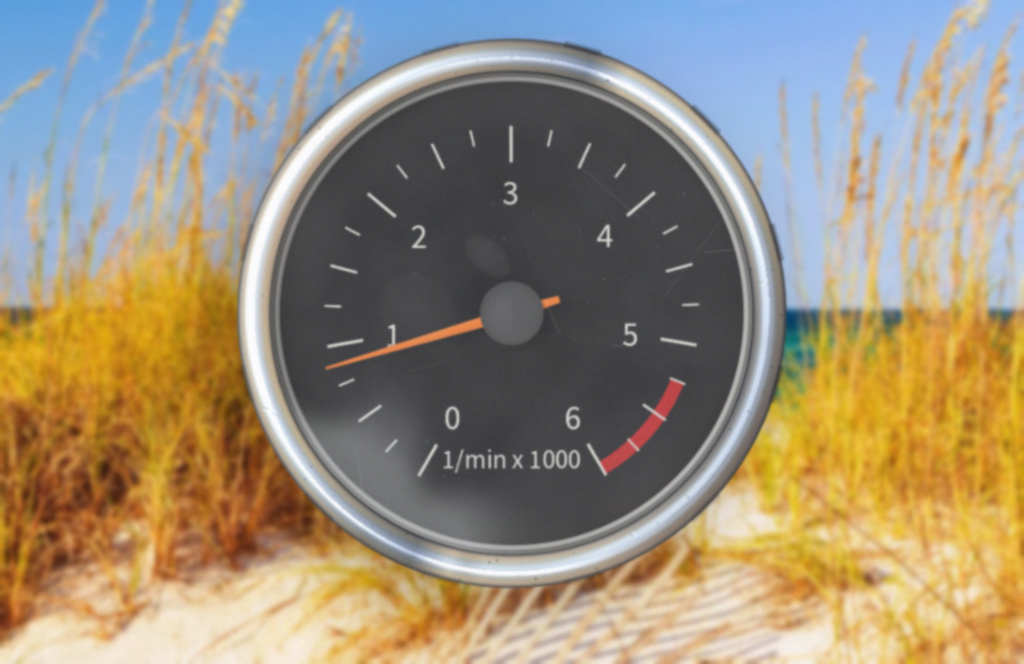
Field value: 875; rpm
